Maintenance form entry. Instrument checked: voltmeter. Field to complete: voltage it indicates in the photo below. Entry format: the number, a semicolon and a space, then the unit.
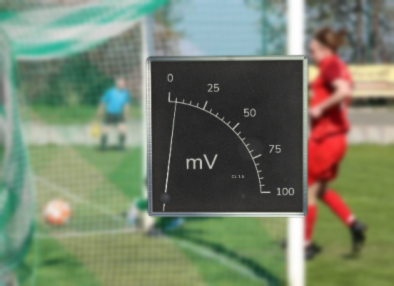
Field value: 5; mV
